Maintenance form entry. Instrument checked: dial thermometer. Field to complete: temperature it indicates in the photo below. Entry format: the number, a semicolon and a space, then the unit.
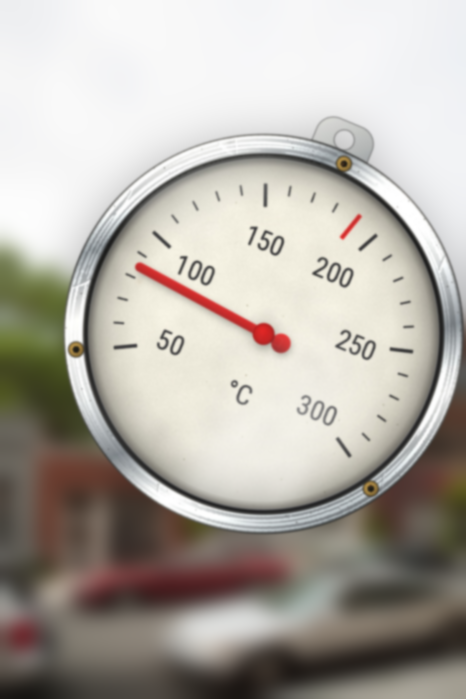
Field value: 85; °C
